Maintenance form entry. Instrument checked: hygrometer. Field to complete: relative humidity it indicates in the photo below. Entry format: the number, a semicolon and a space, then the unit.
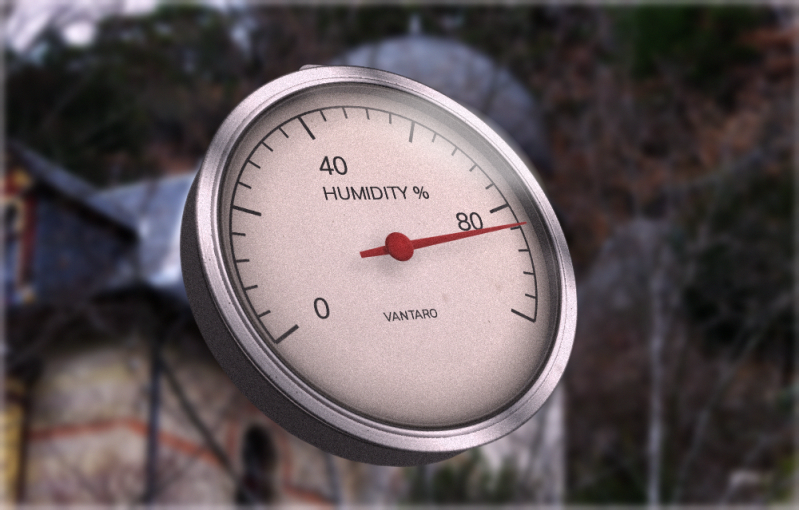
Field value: 84; %
